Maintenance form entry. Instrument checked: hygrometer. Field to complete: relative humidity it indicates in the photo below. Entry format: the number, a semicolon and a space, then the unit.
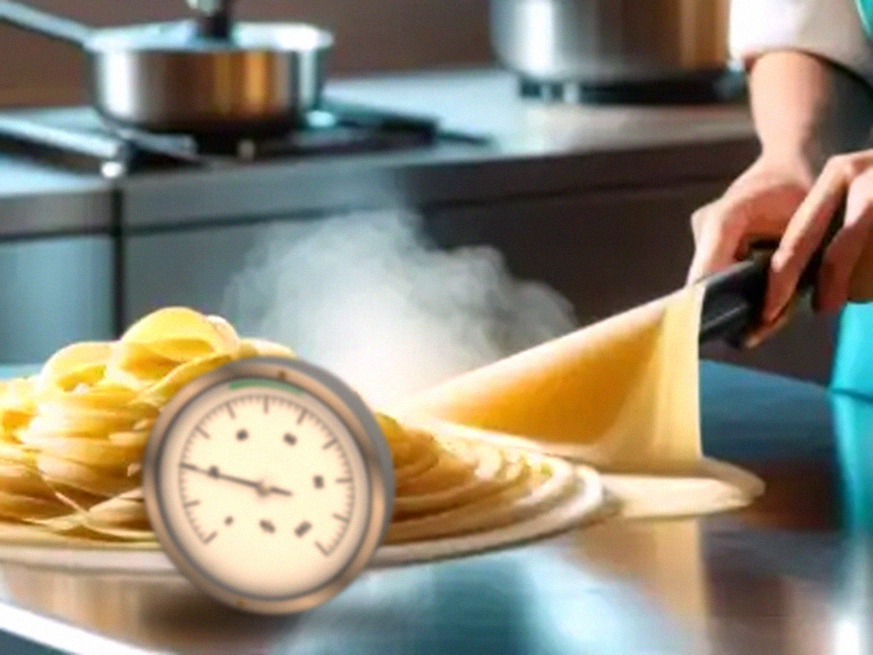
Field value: 20; %
